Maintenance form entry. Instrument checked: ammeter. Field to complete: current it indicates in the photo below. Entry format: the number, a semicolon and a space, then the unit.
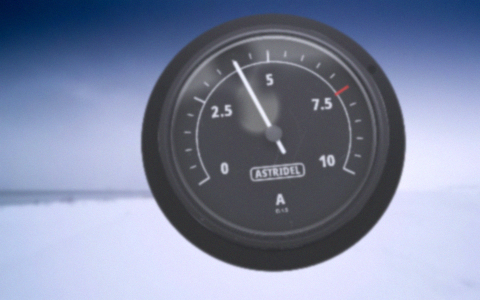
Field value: 4; A
